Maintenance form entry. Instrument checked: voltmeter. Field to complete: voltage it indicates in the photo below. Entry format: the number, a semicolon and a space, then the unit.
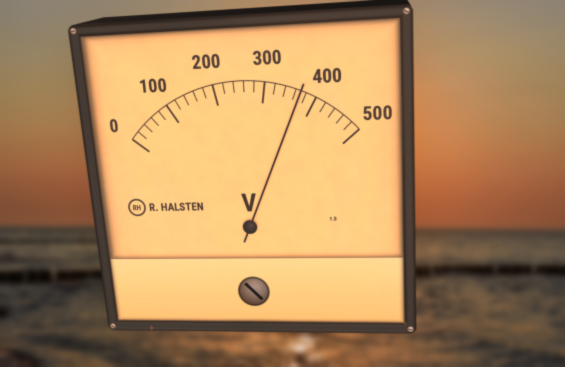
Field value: 370; V
